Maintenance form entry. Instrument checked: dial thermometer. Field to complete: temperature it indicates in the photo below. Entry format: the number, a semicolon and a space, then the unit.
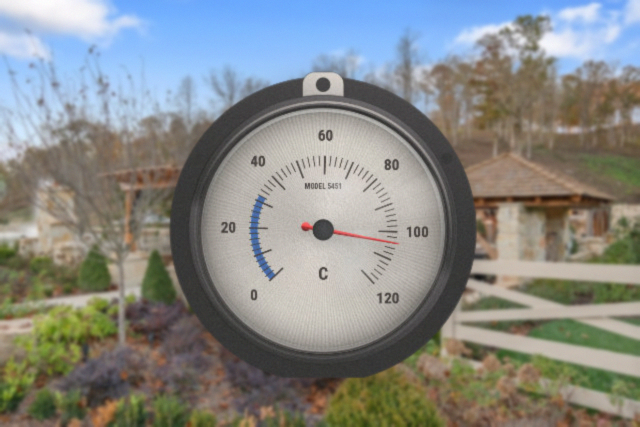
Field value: 104; °C
